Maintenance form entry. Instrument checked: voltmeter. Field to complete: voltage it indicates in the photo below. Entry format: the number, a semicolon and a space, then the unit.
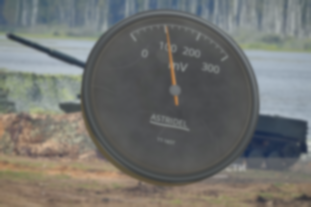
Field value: 100; mV
